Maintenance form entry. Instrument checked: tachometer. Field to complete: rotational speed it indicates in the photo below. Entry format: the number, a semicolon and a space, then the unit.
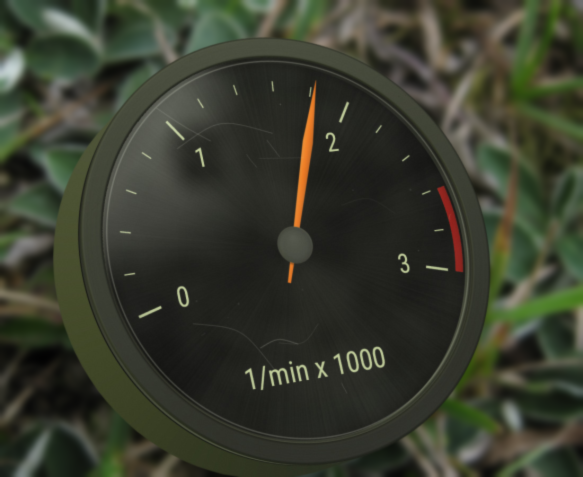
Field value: 1800; rpm
